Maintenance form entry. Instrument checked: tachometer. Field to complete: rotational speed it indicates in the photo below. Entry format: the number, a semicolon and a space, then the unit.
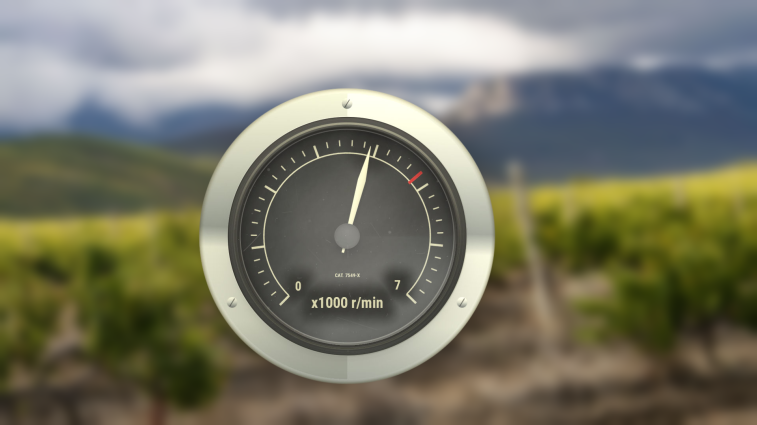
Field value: 3900; rpm
